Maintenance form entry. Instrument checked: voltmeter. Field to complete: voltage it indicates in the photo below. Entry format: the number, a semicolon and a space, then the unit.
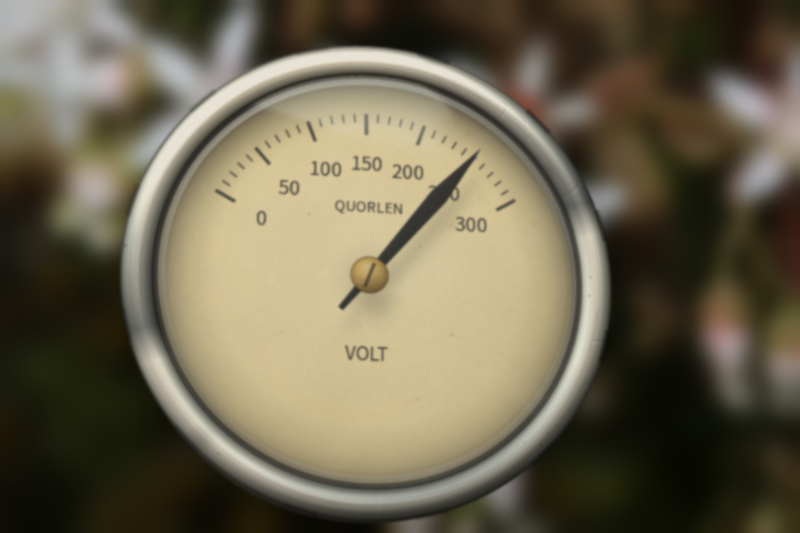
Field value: 250; V
